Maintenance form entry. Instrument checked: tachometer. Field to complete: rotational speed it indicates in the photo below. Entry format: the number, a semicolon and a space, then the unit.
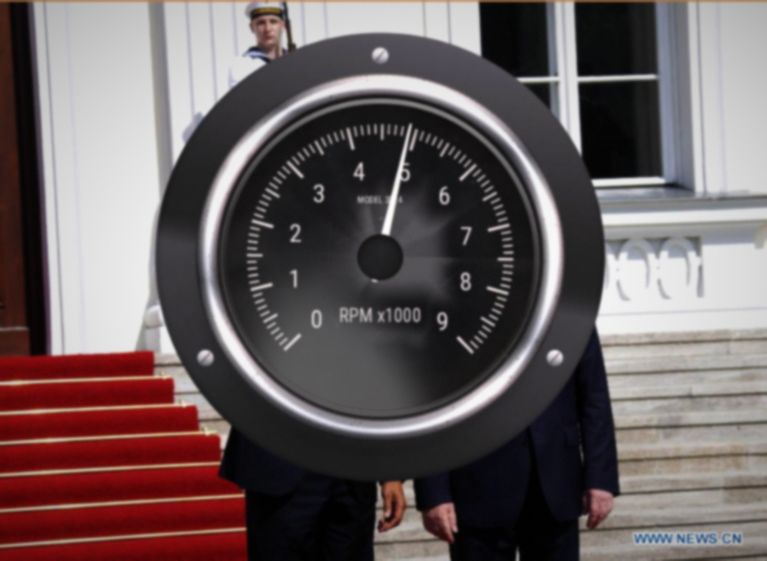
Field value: 4900; rpm
